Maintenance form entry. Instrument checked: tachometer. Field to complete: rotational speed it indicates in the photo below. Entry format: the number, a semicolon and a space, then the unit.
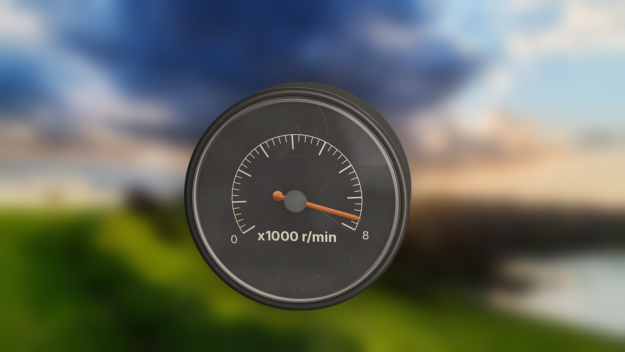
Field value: 7600; rpm
